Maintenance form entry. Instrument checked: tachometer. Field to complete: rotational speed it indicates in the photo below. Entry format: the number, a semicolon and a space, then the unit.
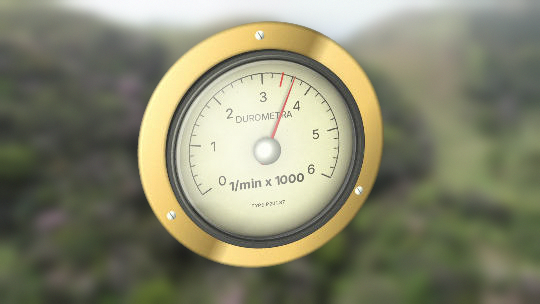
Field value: 3600; rpm
